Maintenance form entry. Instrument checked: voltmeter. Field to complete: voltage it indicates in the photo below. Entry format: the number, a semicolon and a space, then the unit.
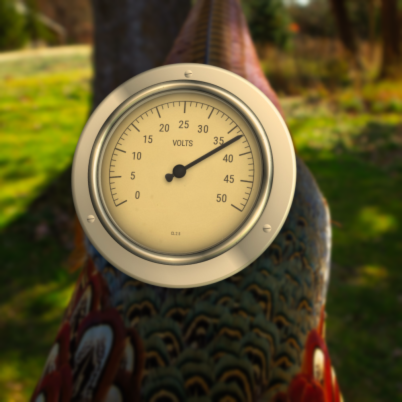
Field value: 37; V
